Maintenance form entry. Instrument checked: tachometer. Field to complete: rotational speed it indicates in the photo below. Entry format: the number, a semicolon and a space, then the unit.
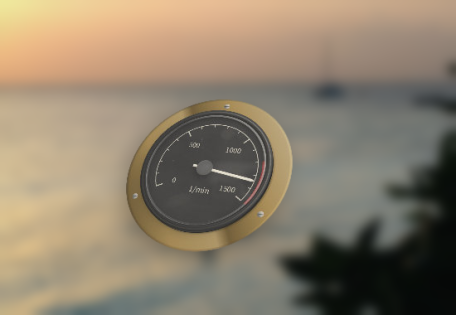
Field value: 1350; rpm
